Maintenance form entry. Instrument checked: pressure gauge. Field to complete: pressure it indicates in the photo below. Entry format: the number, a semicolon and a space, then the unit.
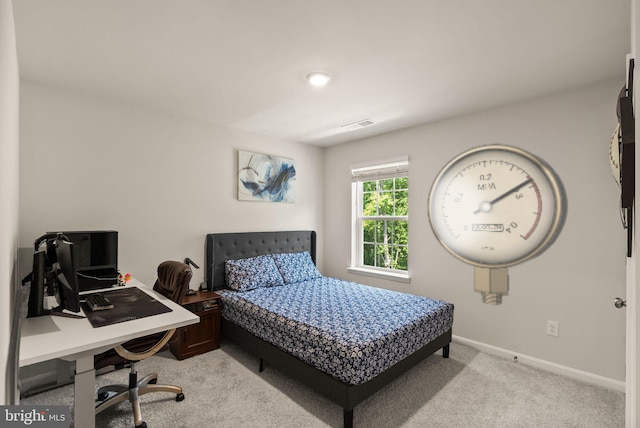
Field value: 0.29; MPa
